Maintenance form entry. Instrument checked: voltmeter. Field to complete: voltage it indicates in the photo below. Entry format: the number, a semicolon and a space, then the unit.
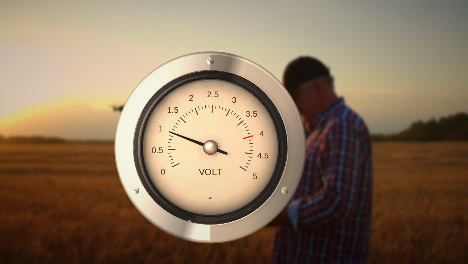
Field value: 1; V
